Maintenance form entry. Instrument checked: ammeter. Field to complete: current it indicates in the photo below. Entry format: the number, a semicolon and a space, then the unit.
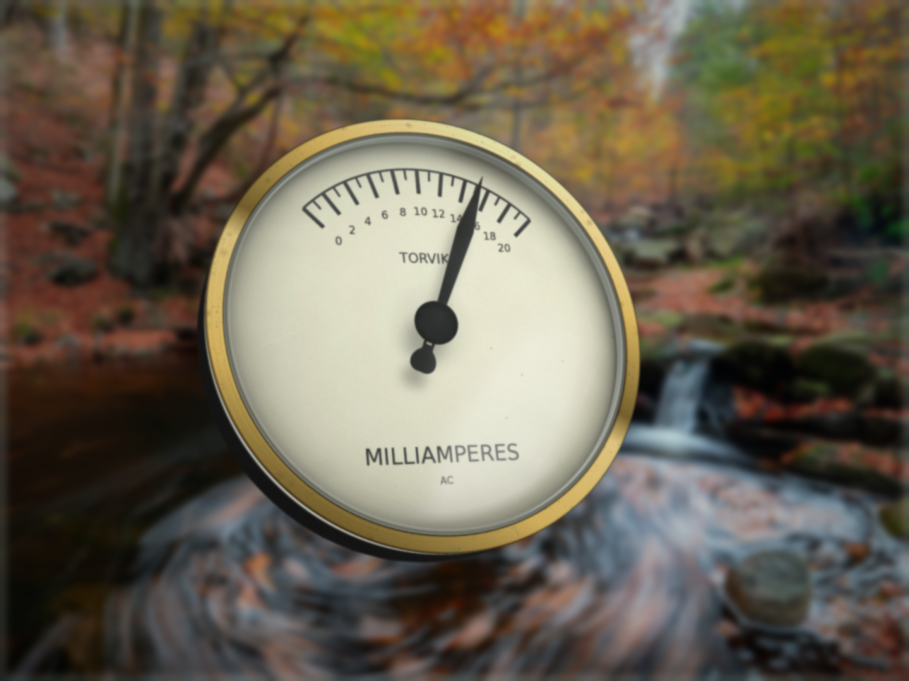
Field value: 15; mA
